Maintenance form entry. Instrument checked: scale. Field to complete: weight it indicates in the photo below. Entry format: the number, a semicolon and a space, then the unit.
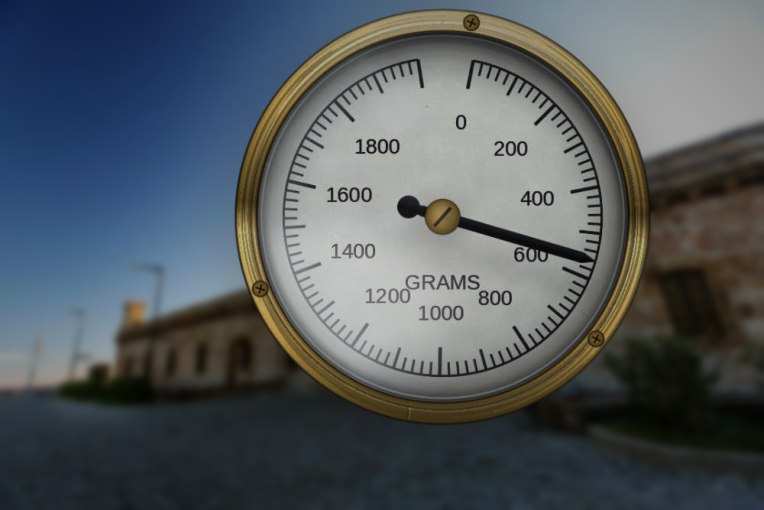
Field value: 560; g
